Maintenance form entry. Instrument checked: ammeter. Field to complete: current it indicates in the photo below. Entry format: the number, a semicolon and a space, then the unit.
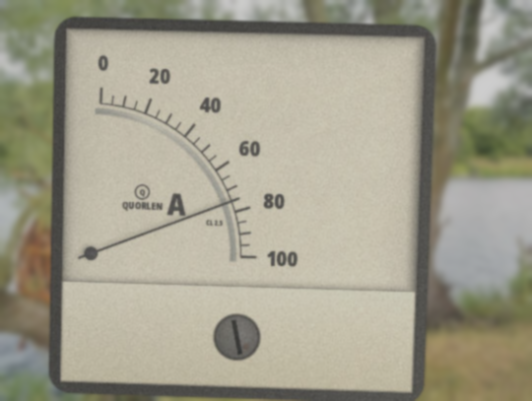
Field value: 75; A
